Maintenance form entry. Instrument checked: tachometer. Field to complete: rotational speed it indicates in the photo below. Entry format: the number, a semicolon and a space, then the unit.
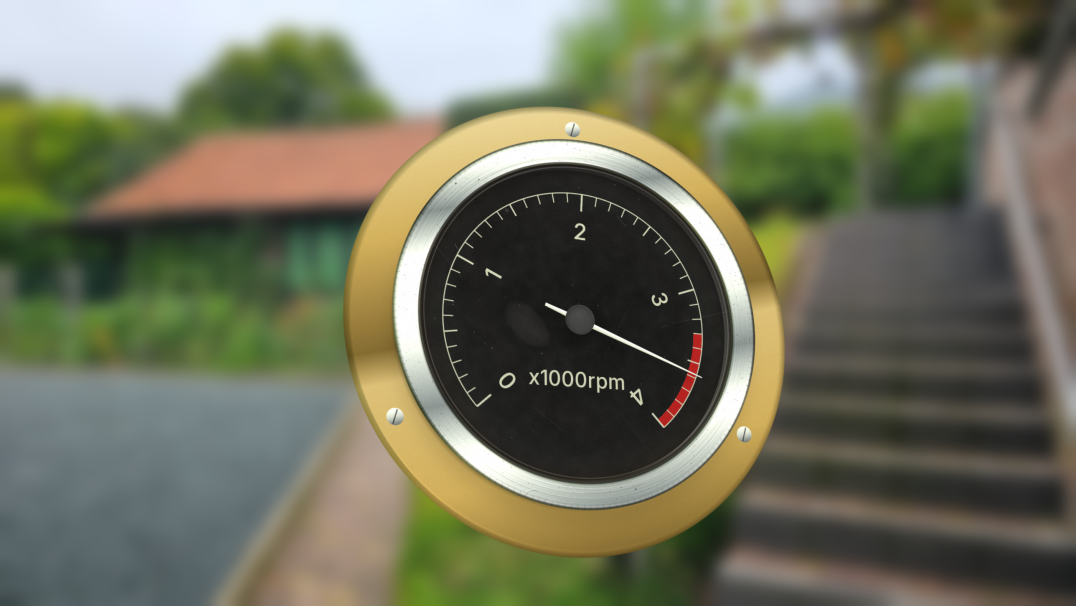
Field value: 3600; rpm
